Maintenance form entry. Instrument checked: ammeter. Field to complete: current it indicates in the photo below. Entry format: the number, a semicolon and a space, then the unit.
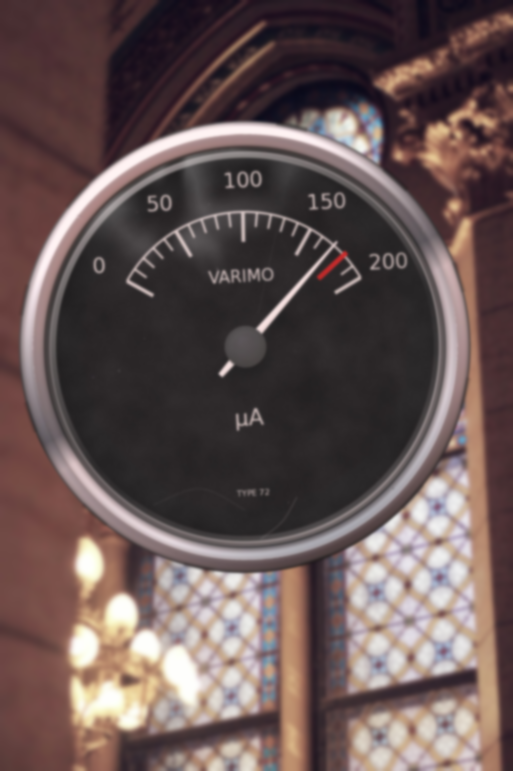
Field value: 170; µA
